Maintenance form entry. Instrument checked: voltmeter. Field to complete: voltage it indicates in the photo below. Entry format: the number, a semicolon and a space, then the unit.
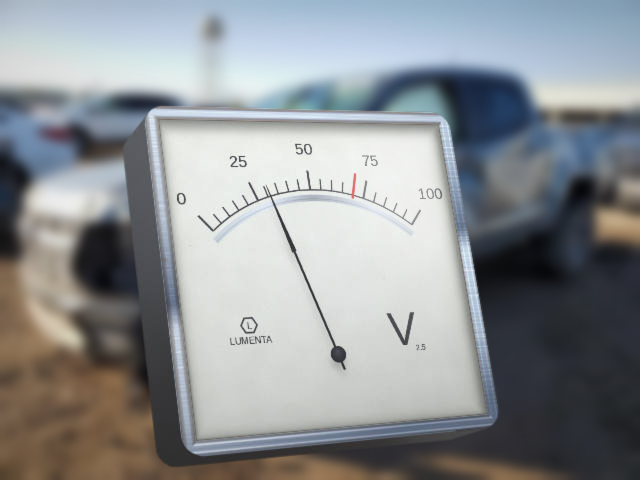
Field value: 30; V
